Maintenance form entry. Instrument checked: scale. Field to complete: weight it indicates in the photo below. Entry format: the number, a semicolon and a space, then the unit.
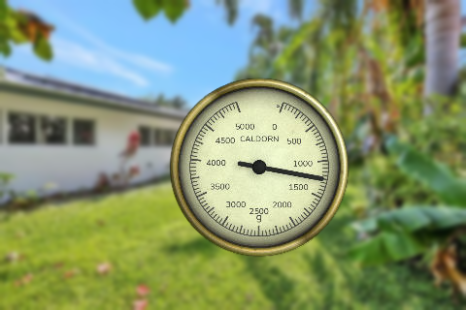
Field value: 1250; g
